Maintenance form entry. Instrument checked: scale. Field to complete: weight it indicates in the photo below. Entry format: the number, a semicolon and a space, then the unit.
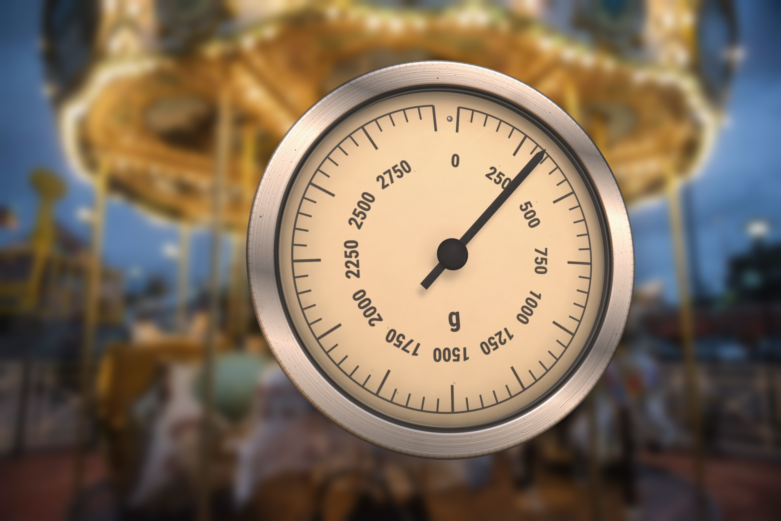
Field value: 325; g
